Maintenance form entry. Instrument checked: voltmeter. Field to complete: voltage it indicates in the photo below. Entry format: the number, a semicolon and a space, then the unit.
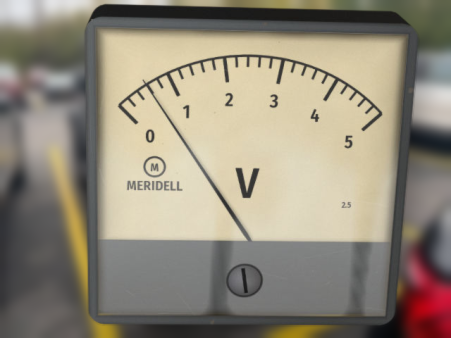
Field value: 0.6; V
